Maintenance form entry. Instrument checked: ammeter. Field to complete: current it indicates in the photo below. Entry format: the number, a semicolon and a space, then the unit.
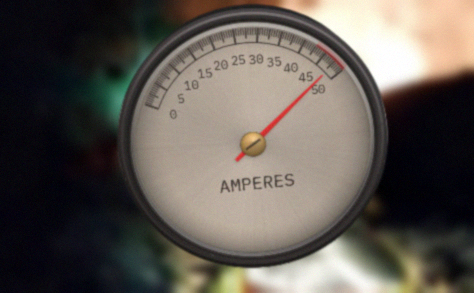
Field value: 47.5; A
